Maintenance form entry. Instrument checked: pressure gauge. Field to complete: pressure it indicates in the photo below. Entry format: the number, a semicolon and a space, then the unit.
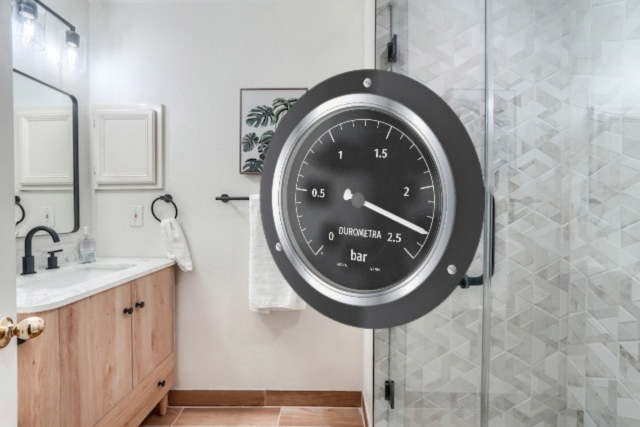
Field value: 2.3; bar
